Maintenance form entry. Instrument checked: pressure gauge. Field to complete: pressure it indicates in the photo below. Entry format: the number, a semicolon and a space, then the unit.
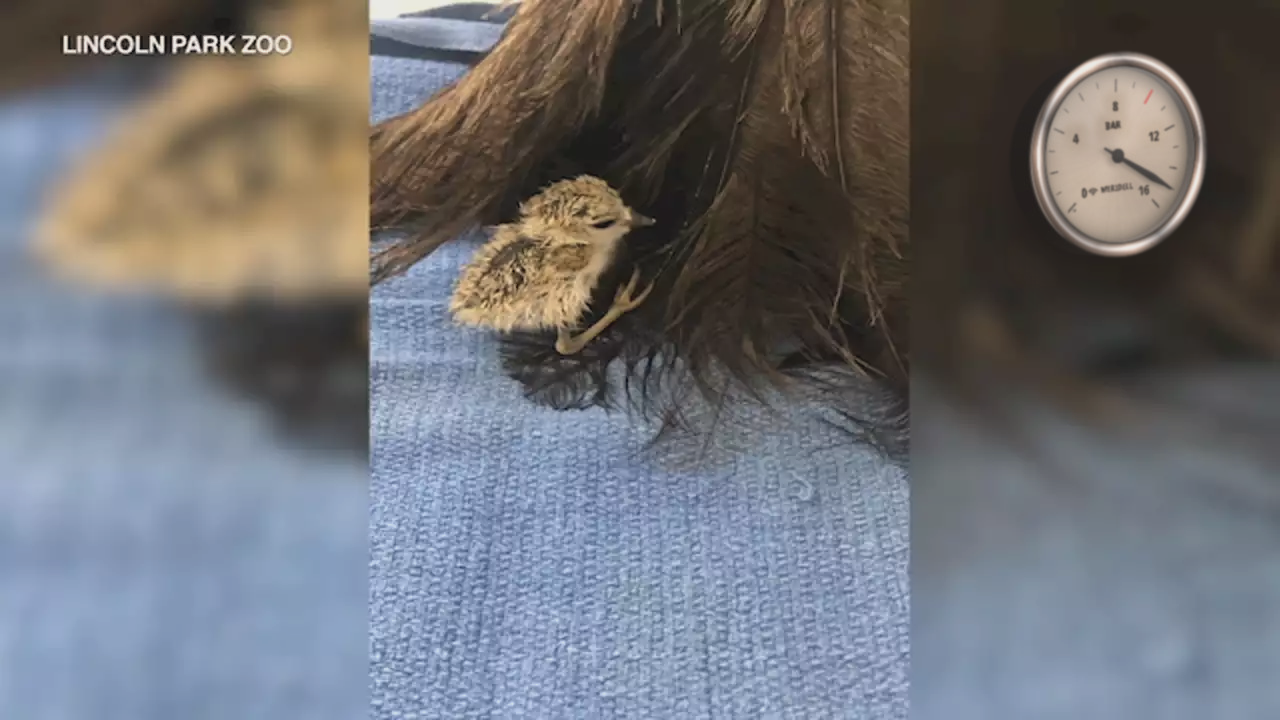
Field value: 15; bar
